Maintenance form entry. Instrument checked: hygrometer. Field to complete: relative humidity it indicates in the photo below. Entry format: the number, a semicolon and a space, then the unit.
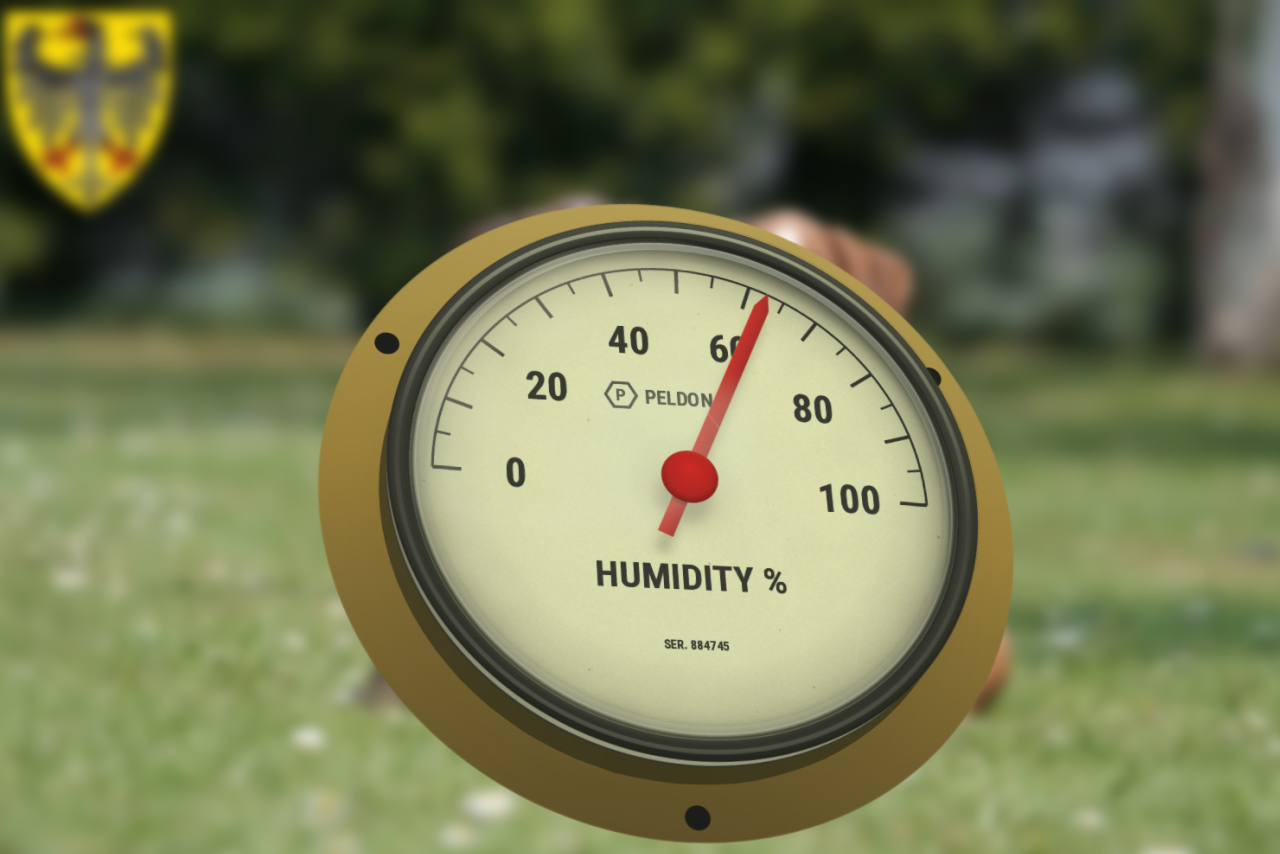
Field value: 62.5; %
